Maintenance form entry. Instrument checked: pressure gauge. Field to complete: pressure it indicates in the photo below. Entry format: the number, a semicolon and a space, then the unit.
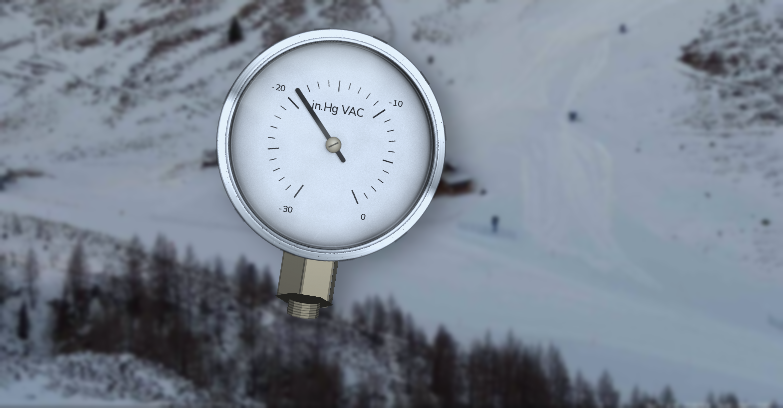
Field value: -19; inHg
